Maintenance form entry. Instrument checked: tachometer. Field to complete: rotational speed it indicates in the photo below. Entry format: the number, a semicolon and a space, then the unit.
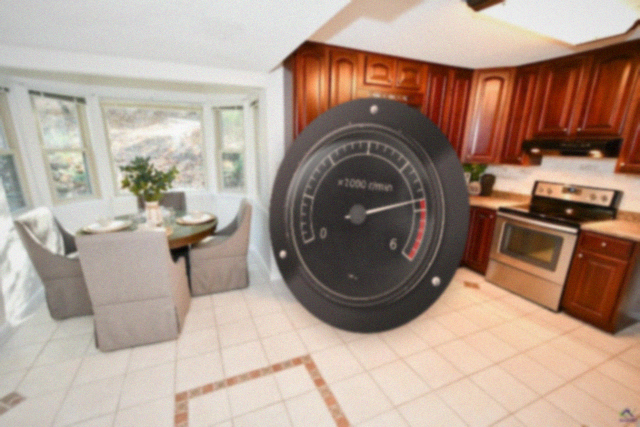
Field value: 4800; rpm
